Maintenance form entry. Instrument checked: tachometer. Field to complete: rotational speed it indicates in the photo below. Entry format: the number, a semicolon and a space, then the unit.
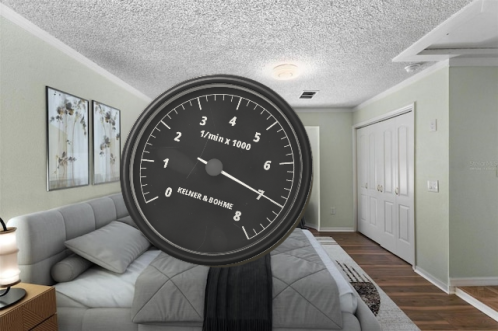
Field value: 7000; rpm
